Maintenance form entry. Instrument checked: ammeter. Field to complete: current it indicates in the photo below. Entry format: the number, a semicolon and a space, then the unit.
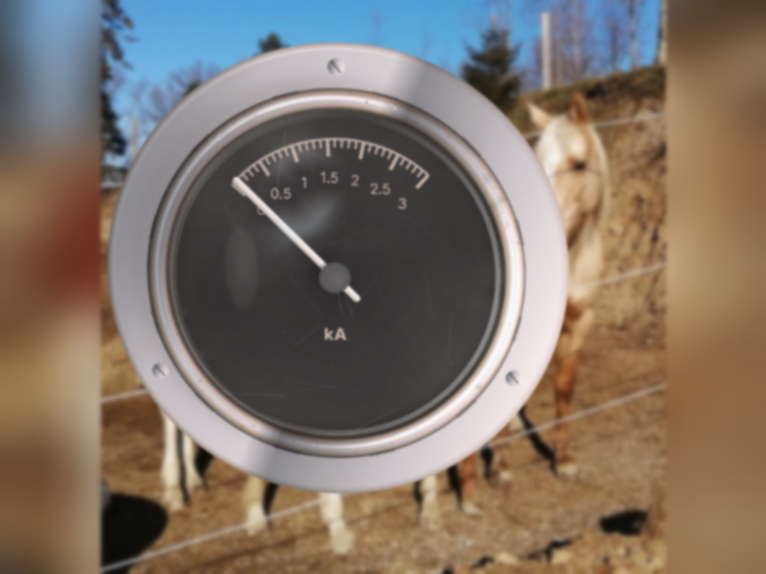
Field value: 0.1; kA
